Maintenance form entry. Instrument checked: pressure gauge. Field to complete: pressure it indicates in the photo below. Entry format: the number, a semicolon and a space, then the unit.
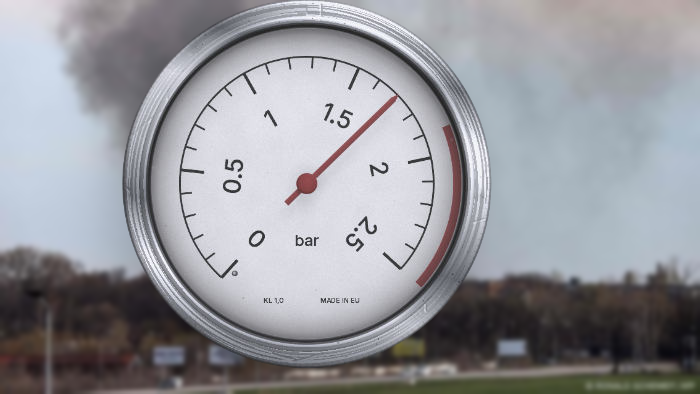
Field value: 1.7; bar
